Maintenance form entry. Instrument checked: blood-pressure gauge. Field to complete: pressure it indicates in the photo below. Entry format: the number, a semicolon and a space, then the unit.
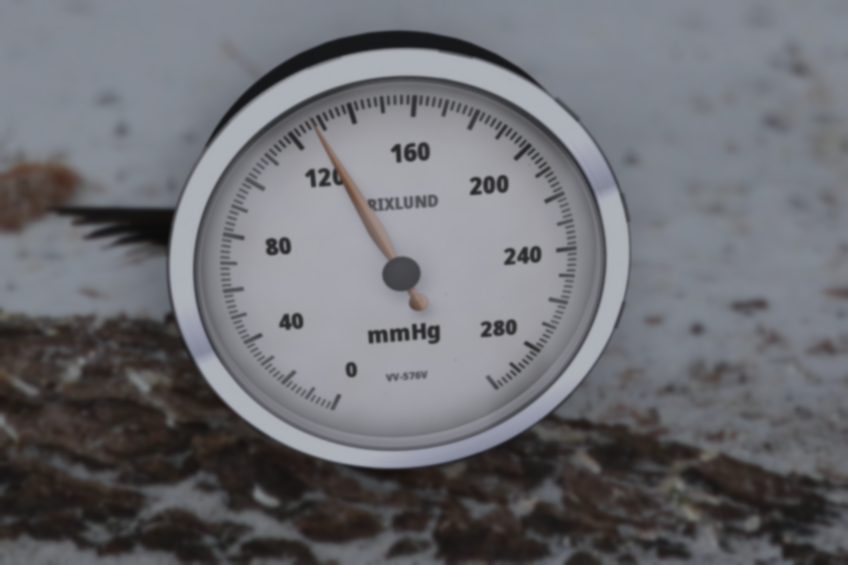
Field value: 128; mmHg
